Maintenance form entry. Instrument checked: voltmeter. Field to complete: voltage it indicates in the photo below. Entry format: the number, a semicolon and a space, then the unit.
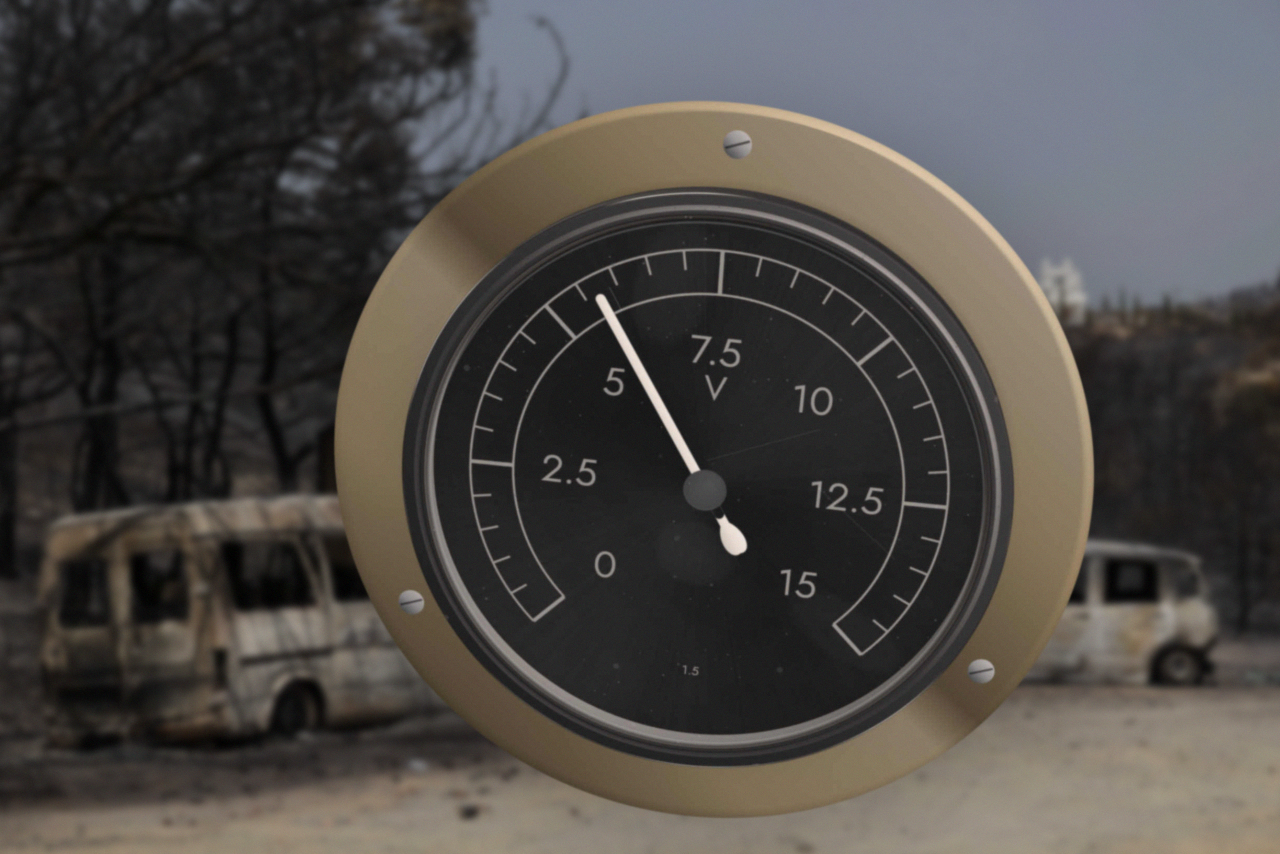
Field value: 5.75; V
